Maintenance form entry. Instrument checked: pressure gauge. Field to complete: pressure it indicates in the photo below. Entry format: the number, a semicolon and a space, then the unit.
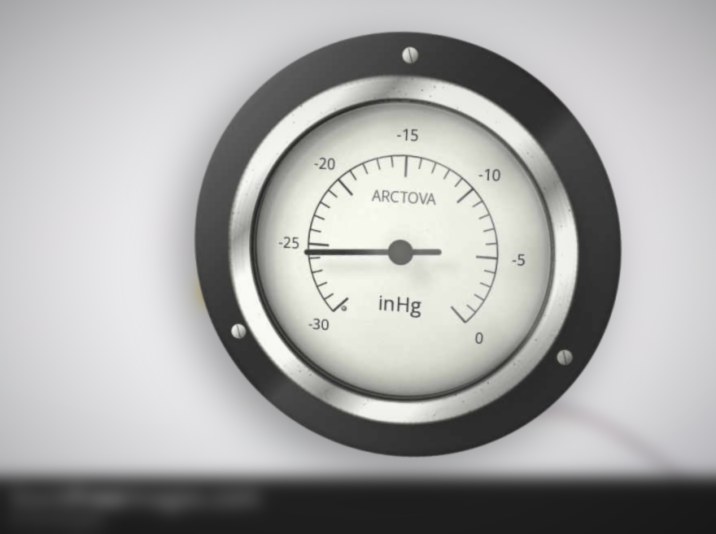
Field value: -25.5; inHg
